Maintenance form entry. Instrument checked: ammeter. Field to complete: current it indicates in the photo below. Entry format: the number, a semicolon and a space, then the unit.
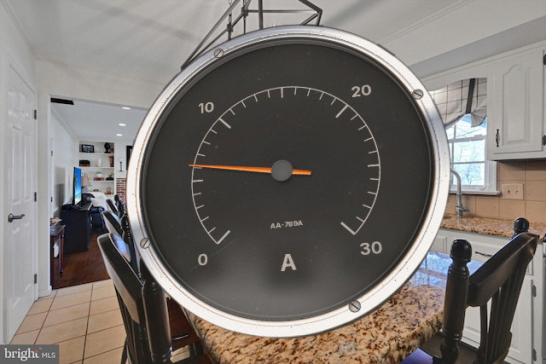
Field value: 6; A
